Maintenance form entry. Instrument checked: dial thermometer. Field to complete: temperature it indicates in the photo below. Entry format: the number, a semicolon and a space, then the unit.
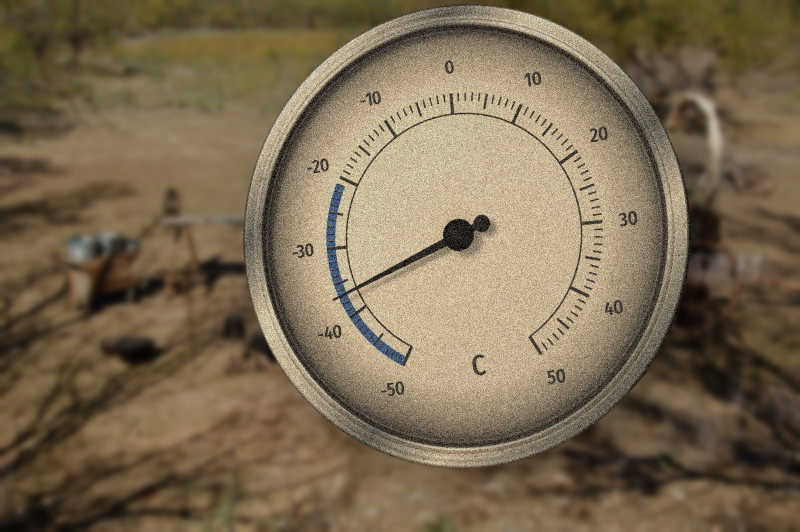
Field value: -37; °C
